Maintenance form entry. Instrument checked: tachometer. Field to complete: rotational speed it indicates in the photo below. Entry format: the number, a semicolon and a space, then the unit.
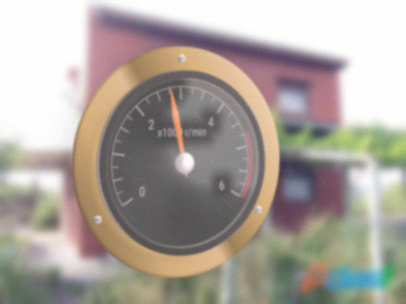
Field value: 2750; rpm
